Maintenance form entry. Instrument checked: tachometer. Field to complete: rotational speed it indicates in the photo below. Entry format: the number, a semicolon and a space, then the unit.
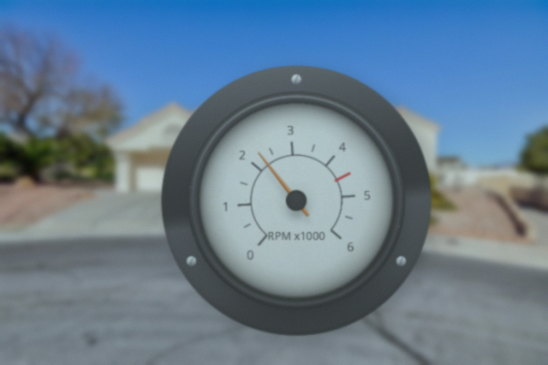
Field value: 2250; rpm
